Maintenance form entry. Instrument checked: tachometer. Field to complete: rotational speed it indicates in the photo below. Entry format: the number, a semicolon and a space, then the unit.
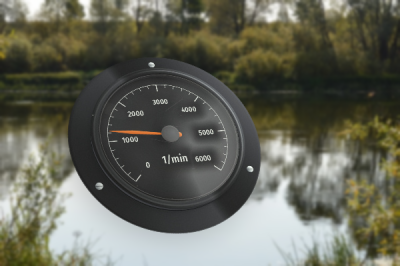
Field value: 1200; rpm
